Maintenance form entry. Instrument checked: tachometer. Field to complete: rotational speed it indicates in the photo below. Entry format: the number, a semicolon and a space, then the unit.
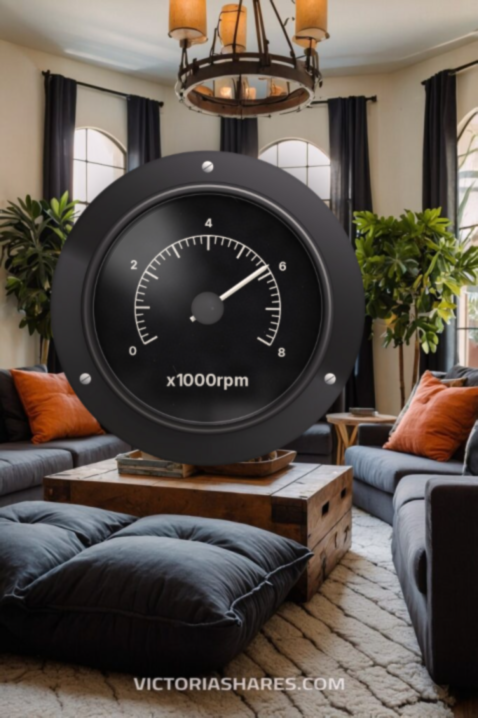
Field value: 5800; rpm
